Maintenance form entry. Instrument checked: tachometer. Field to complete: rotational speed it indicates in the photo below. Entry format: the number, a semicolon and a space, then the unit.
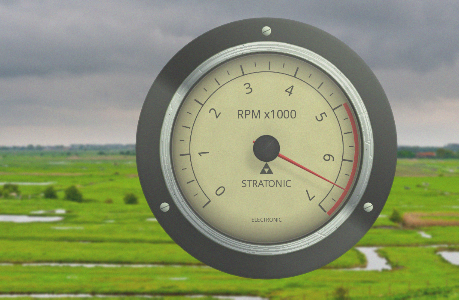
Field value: 6500; rpm
